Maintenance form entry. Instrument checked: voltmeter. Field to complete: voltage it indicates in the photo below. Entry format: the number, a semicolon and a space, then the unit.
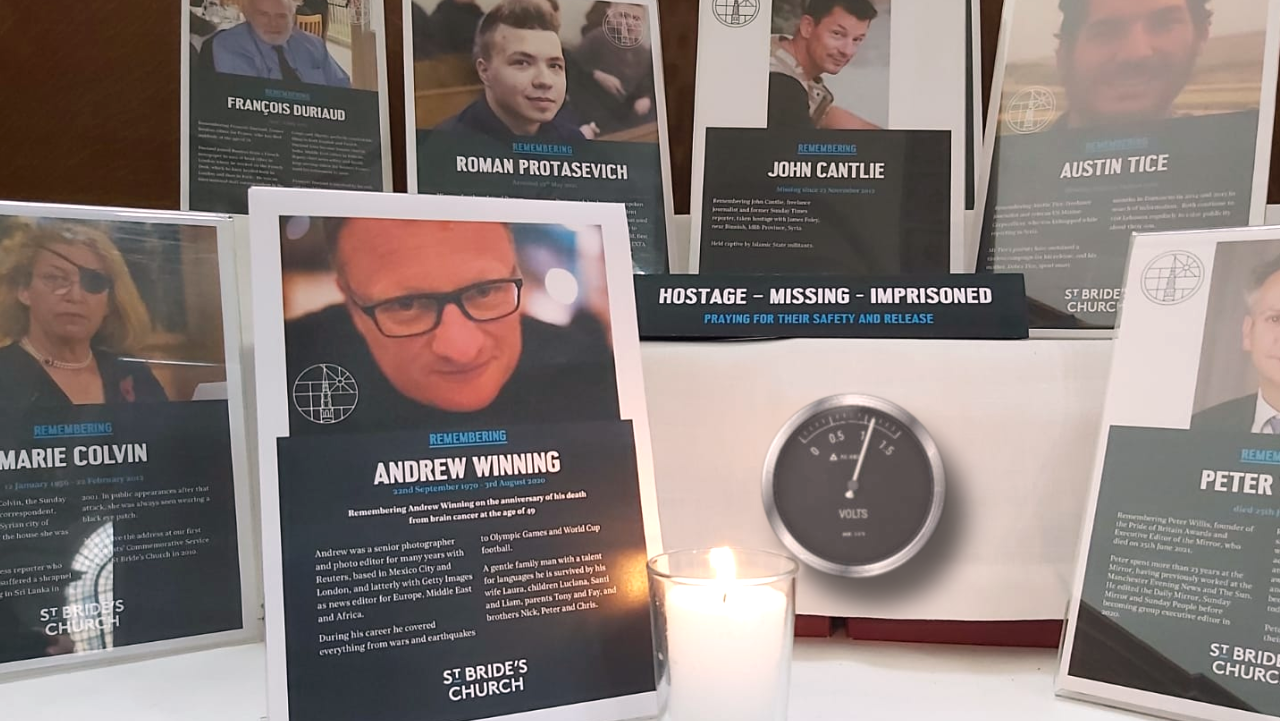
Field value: 1.1; V
